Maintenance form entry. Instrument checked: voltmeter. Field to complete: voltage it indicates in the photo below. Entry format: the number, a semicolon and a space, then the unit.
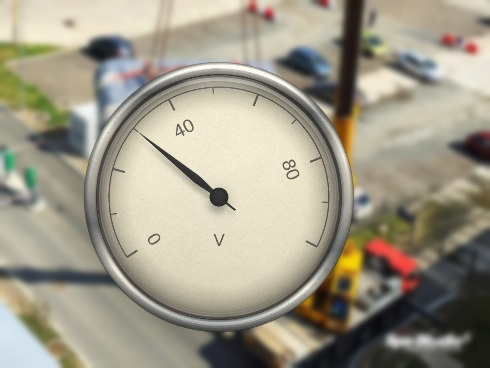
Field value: 30; V
